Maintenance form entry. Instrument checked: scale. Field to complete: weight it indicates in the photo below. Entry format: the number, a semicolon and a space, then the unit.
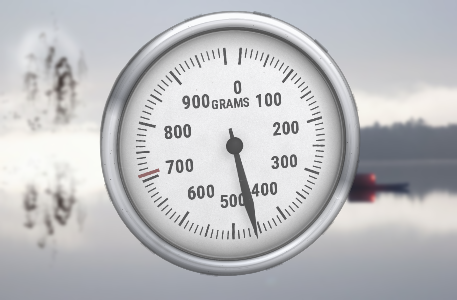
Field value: 460; g
